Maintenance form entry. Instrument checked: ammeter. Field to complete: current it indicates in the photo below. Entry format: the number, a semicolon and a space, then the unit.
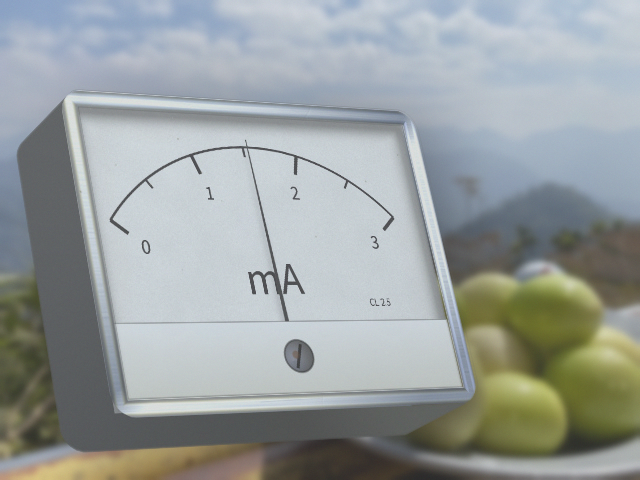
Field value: 1.5; mA
